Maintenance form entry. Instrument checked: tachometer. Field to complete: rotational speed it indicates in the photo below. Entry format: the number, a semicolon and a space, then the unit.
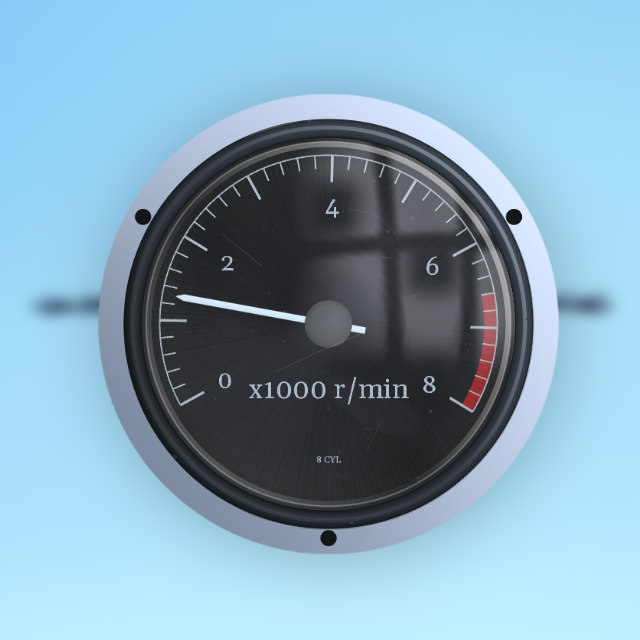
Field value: 1300; rpm
